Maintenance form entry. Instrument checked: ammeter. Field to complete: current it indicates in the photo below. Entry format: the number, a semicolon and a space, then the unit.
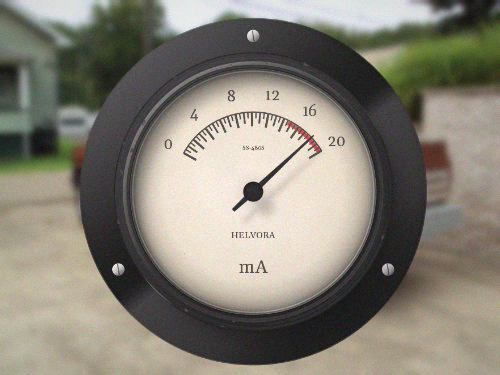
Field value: 18; mA
